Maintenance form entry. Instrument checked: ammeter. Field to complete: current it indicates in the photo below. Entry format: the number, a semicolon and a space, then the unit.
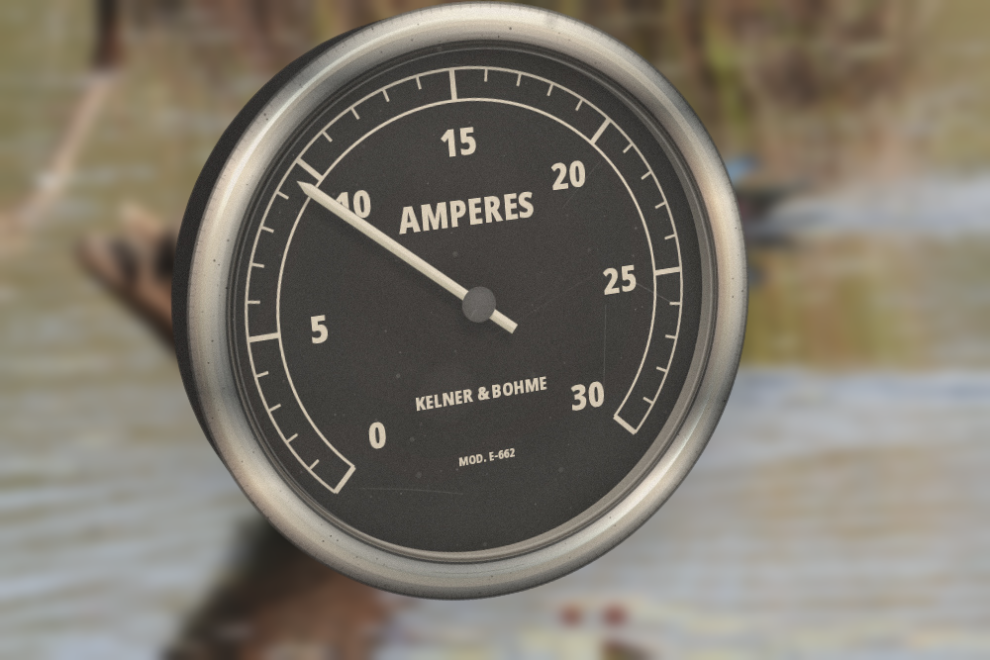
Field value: 9.5; A
